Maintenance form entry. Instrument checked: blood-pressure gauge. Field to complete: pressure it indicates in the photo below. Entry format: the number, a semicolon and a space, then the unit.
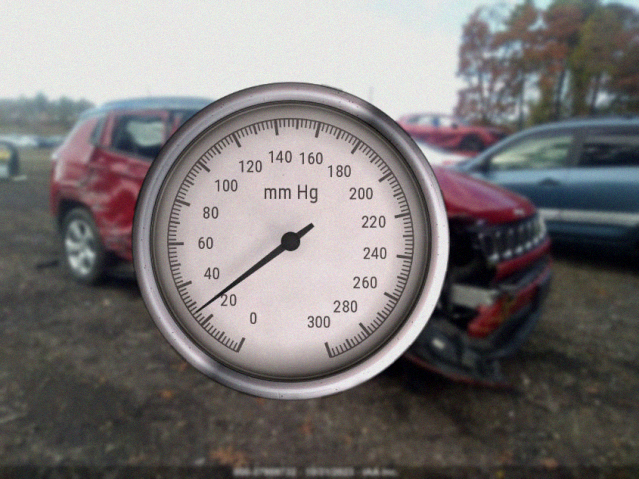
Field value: 26; mmHg
